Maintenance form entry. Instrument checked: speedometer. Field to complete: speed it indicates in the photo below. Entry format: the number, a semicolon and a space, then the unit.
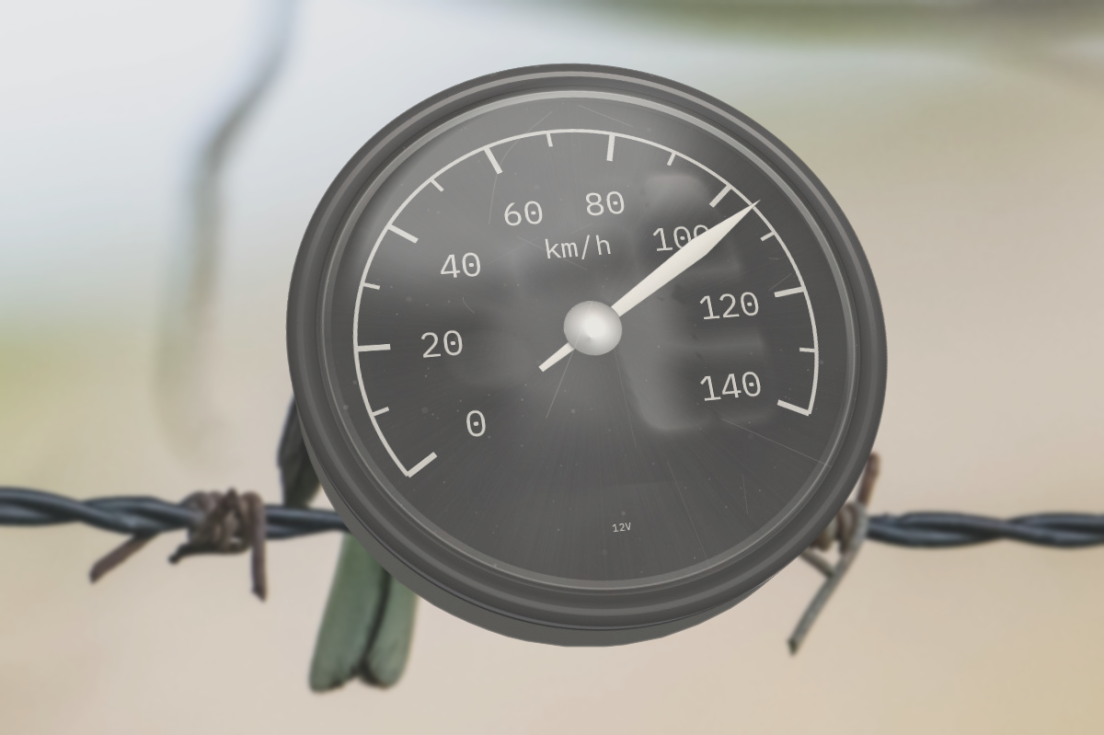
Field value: 105; km/h
